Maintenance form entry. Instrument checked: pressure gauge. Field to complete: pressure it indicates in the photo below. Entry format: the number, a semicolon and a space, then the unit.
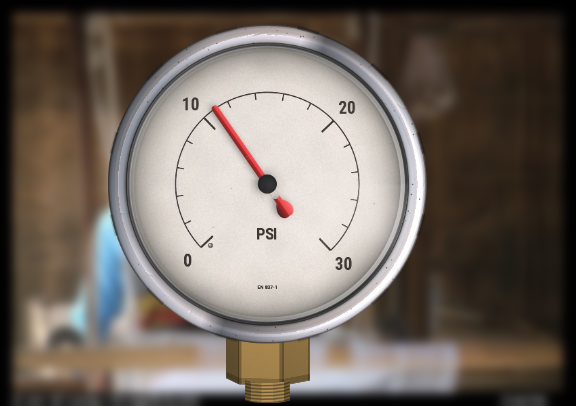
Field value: 11; psi
